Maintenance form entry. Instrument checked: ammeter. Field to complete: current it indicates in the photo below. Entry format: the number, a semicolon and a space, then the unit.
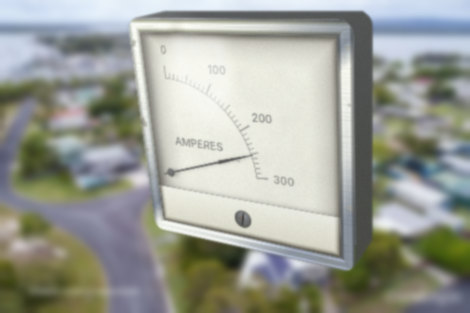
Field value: 250; A
